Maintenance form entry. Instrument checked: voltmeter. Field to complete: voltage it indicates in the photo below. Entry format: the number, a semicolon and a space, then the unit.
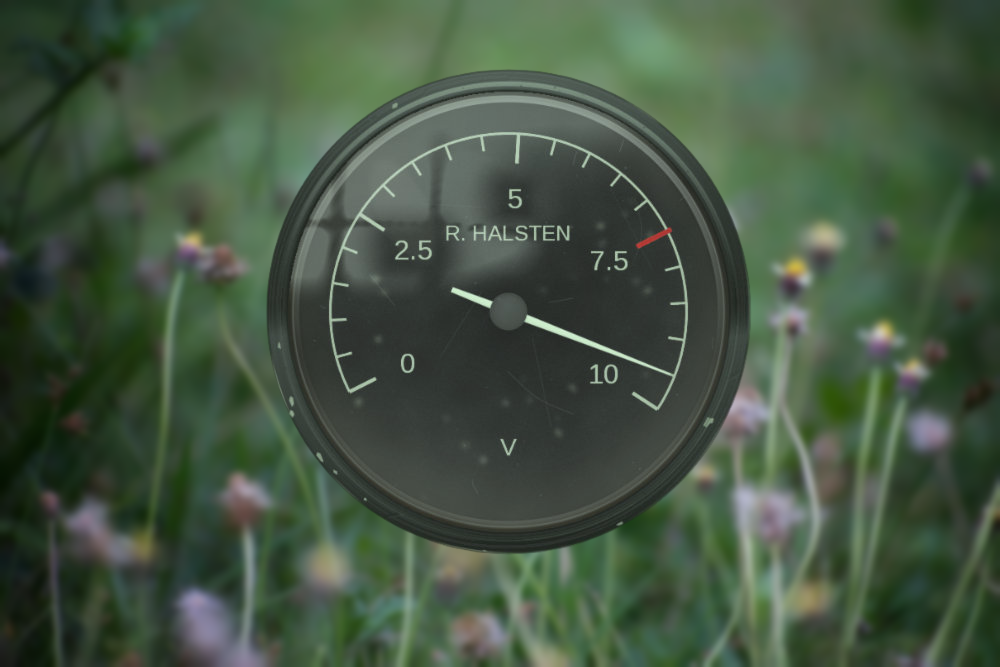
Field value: 9.5; V
